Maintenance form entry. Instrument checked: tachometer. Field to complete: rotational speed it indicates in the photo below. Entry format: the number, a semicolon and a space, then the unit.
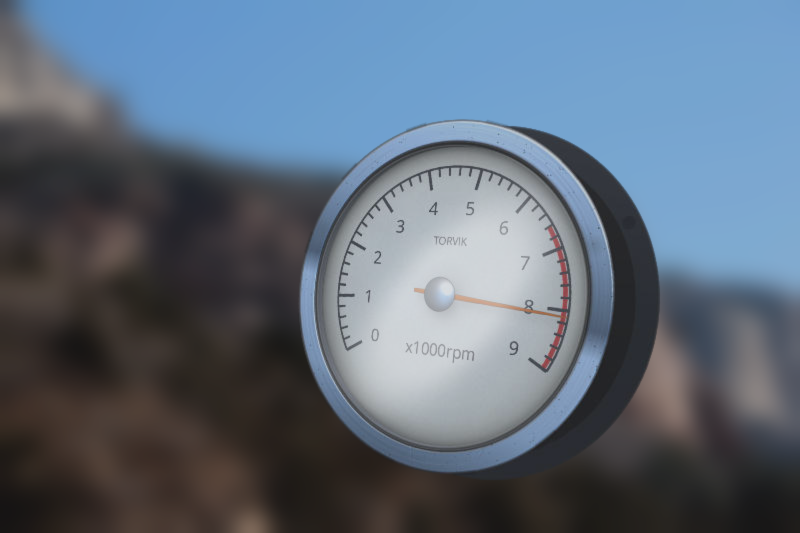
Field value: 8100; rpm
